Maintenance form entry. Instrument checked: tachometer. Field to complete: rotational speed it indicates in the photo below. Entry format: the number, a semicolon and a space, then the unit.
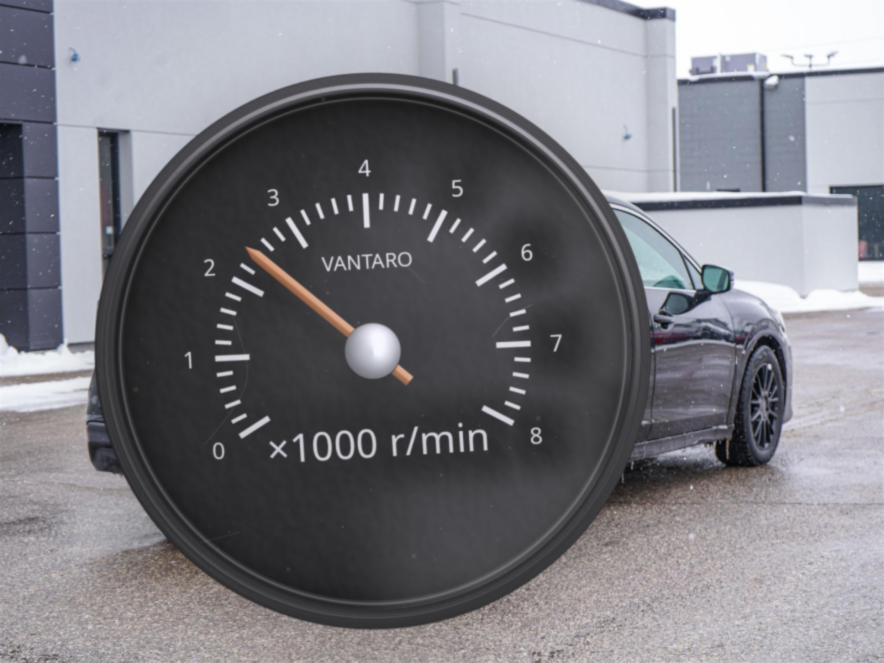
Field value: 2400; rpm
